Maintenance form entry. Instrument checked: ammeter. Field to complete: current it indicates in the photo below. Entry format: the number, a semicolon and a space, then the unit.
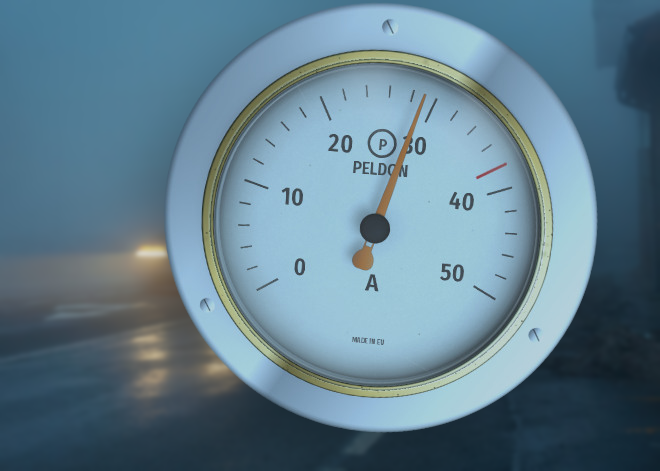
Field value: 29; A
